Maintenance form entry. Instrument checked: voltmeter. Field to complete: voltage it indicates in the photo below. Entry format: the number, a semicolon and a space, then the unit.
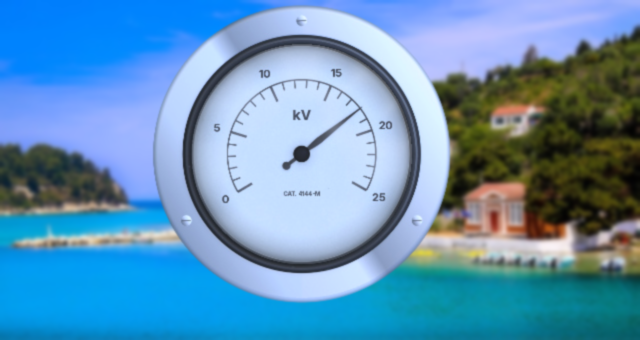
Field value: 18; kV
